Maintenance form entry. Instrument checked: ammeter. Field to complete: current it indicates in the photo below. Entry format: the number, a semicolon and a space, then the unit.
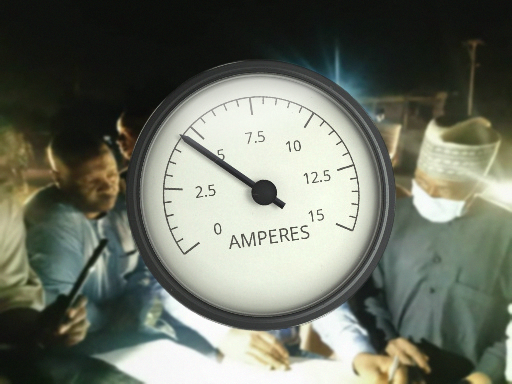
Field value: 4.5; A
